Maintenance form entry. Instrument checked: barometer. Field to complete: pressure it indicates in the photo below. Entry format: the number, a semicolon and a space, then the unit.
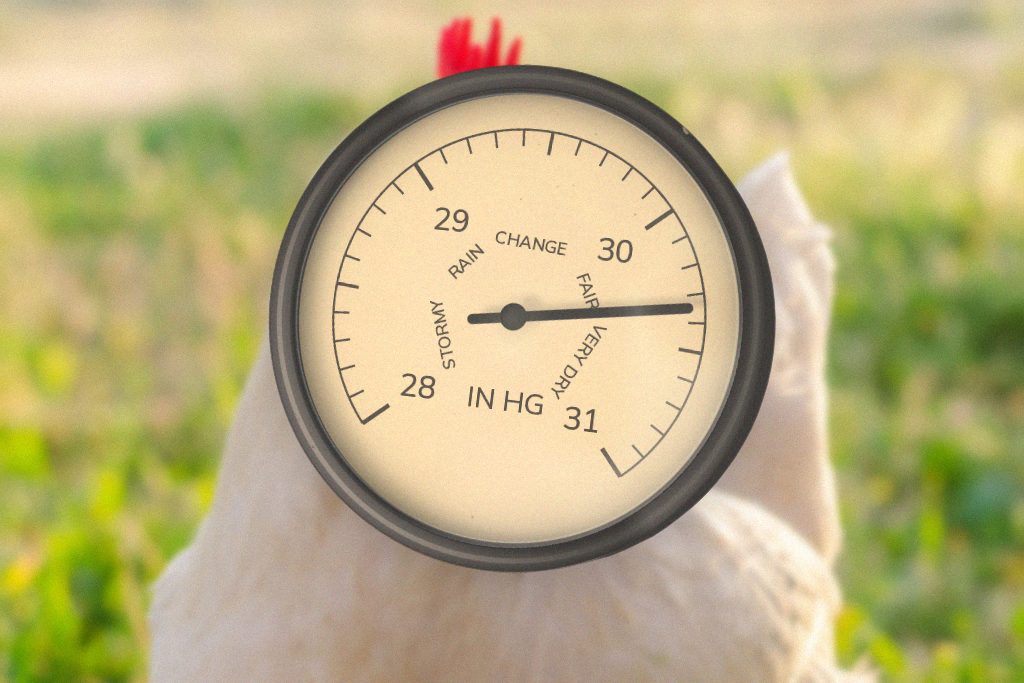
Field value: 30.35; inHg
